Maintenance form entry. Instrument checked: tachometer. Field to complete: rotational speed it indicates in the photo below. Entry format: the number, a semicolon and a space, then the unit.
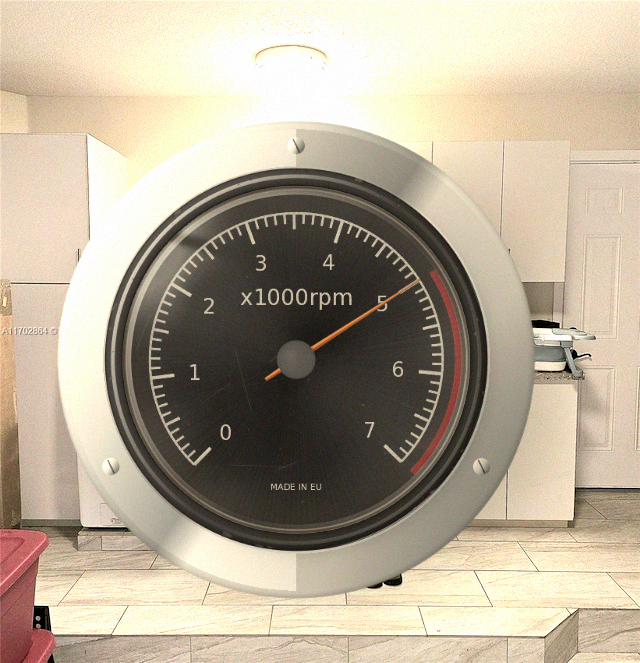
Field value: 5000; rpm
